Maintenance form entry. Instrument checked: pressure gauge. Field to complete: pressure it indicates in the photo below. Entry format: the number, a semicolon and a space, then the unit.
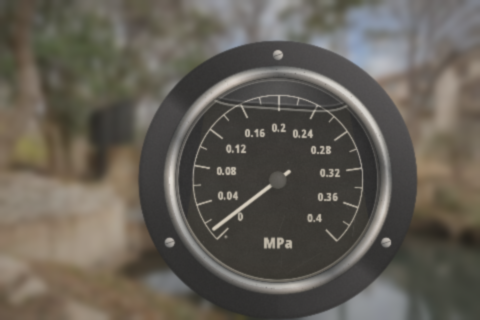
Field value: 0.01; MPa
